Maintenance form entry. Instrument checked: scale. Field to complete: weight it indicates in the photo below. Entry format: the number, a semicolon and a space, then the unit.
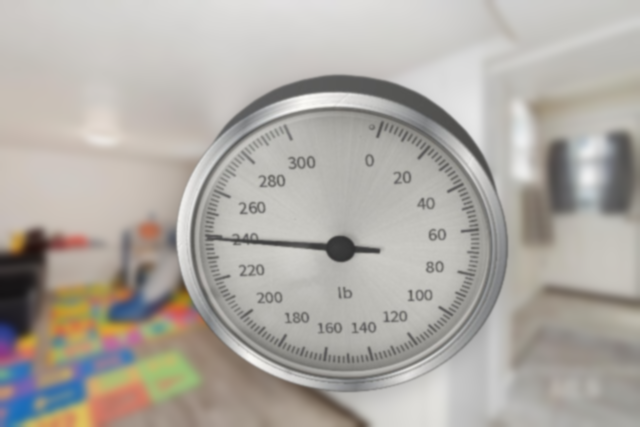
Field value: 240; lb
